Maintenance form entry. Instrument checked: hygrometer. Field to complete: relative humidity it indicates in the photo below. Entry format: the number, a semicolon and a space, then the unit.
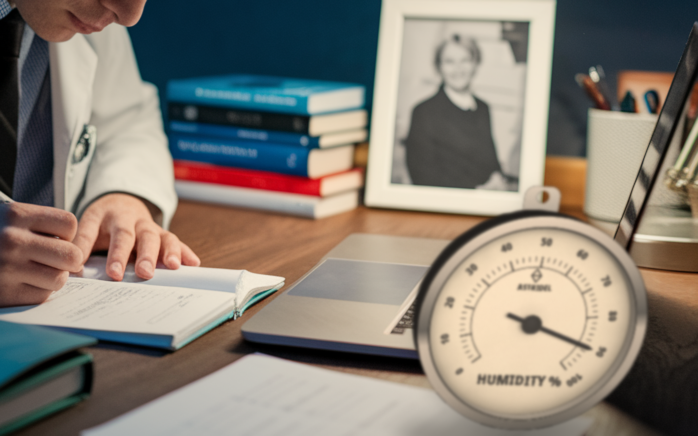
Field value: 90; %
